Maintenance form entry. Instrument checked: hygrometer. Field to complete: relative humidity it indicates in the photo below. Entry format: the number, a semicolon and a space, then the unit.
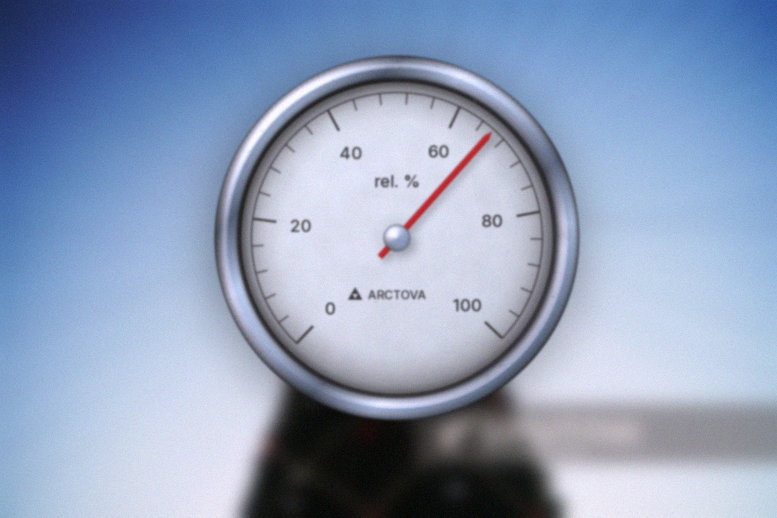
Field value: 66; %
